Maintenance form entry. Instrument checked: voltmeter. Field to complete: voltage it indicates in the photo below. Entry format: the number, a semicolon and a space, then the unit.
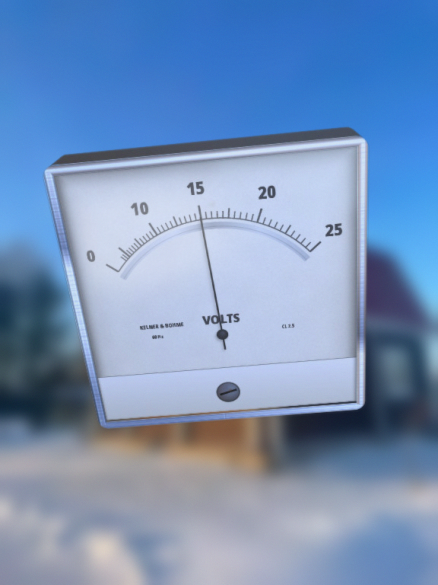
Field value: 15; V
